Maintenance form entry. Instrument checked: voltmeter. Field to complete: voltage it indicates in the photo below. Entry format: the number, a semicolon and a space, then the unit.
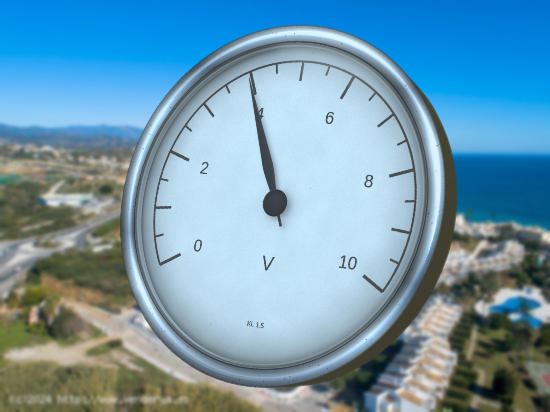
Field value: 4; V
